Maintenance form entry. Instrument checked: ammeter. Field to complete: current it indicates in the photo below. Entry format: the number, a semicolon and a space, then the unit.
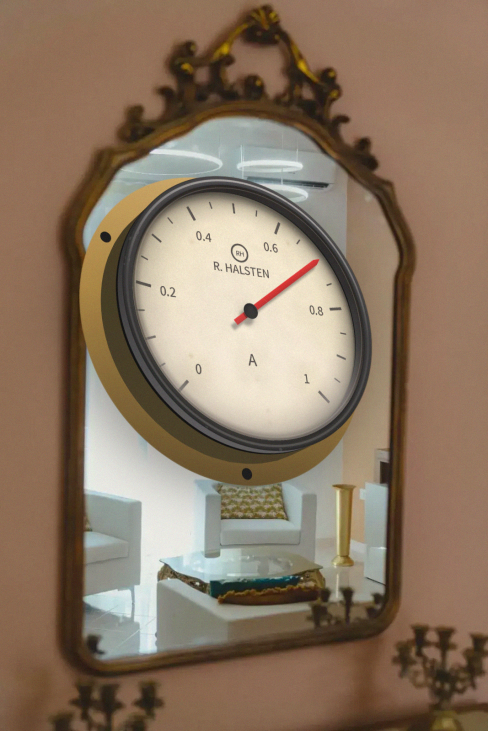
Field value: 0.7; A
